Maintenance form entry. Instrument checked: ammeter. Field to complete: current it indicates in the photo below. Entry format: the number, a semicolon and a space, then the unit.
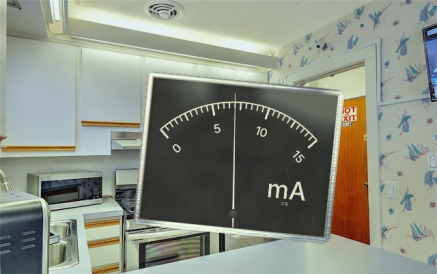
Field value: 7; mA
